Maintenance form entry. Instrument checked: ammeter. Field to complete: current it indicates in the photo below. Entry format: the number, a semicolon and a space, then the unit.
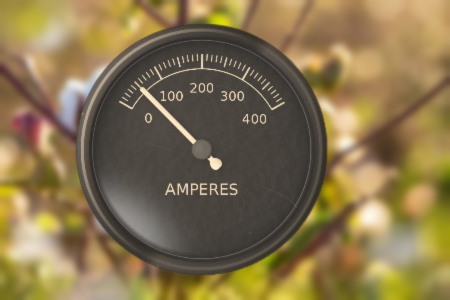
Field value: 50; A
